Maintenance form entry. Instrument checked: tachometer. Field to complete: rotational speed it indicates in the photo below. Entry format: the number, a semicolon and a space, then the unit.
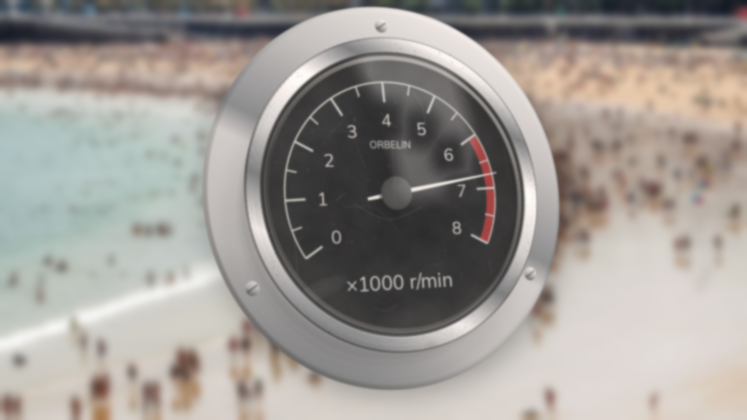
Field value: 6750; rpm
